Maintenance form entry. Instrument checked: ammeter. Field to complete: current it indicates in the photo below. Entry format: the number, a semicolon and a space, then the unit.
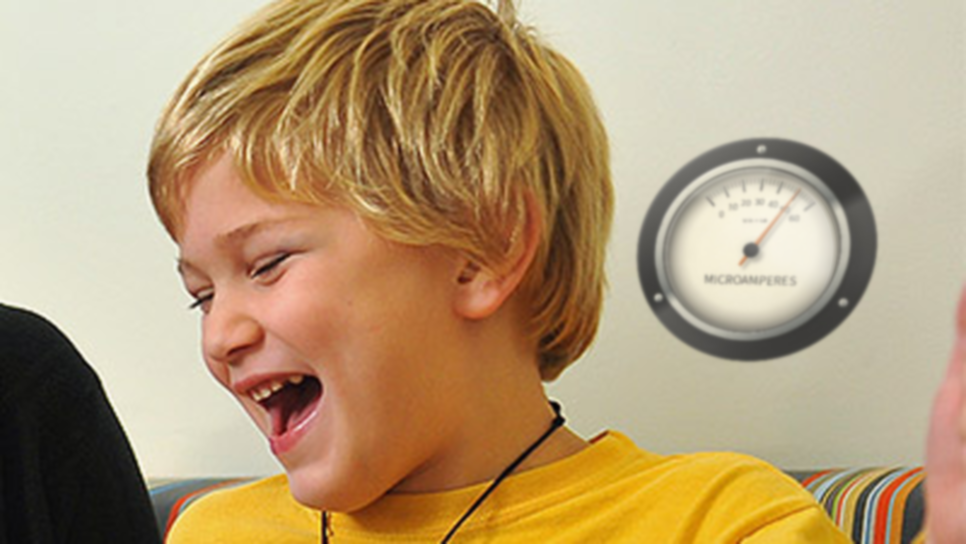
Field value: 50; µA
